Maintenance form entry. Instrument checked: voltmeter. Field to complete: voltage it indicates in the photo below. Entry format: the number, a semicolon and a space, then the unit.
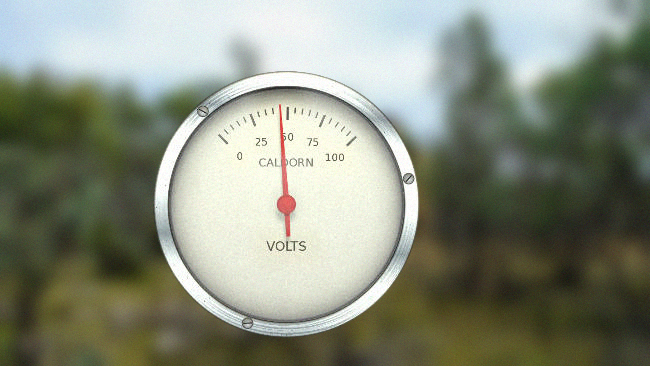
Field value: 45; V
